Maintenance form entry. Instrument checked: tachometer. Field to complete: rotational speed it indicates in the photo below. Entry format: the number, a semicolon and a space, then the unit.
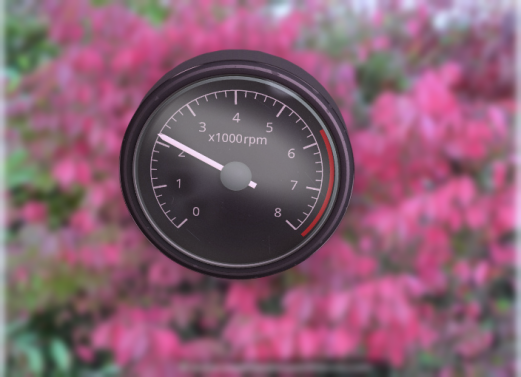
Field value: 2200; rpm
